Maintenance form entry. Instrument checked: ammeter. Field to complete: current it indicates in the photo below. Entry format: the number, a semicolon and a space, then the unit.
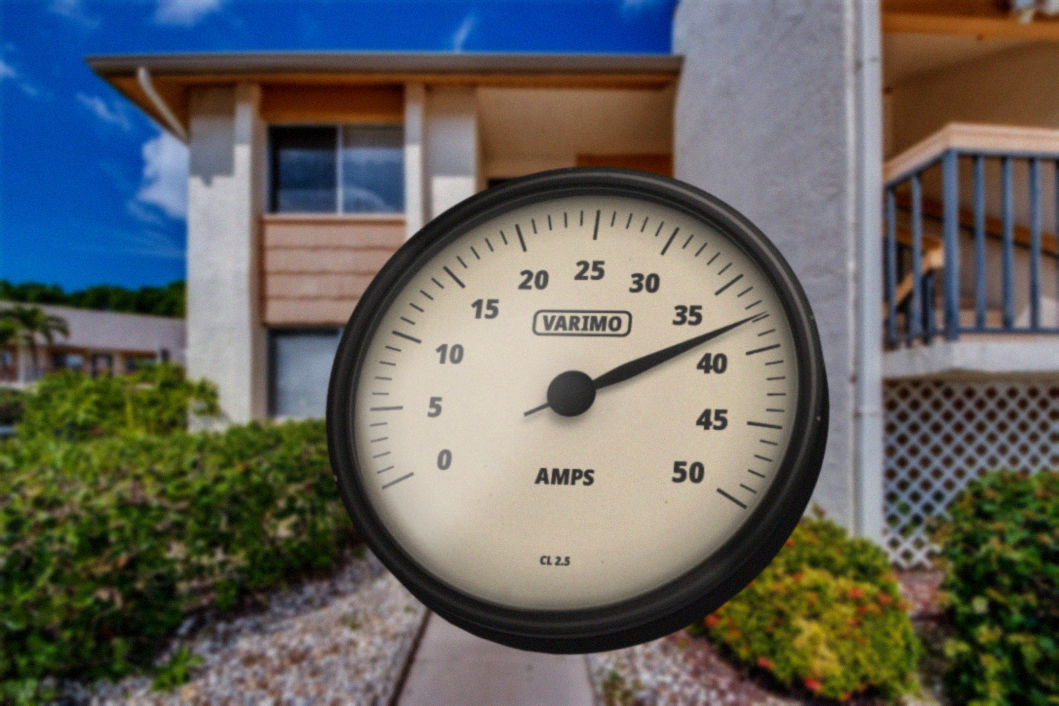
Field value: 38; A
